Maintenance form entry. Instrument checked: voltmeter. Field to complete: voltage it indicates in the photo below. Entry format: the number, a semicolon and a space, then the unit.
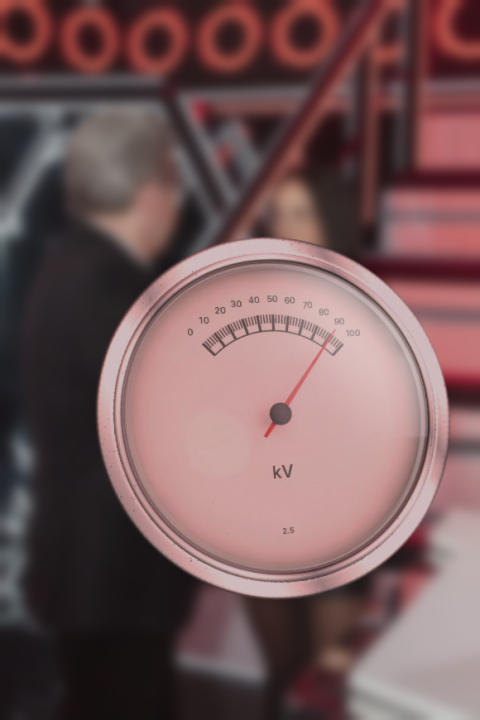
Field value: 90; kV
